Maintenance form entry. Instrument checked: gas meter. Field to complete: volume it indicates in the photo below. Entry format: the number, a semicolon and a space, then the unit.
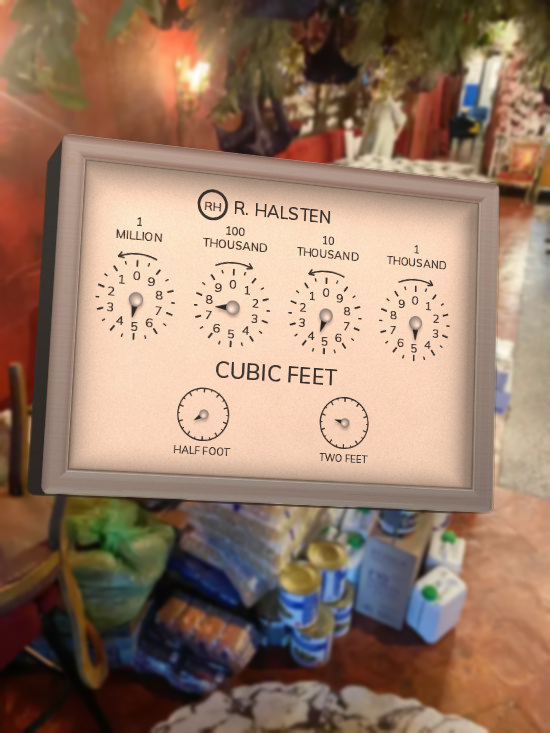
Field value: 474500; ft³
